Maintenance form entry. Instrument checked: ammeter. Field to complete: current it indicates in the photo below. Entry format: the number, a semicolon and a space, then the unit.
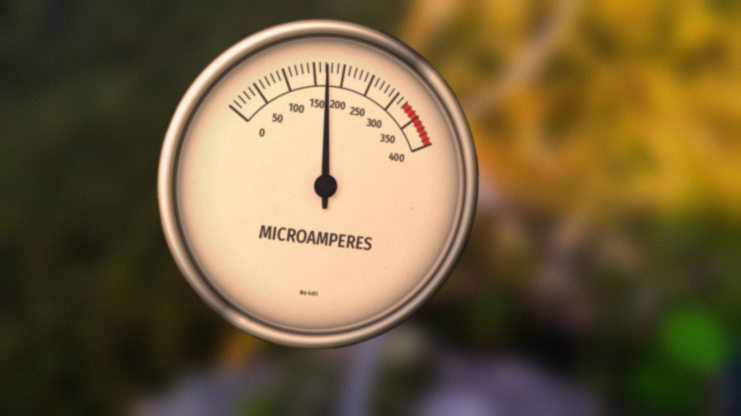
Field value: 170; µA
